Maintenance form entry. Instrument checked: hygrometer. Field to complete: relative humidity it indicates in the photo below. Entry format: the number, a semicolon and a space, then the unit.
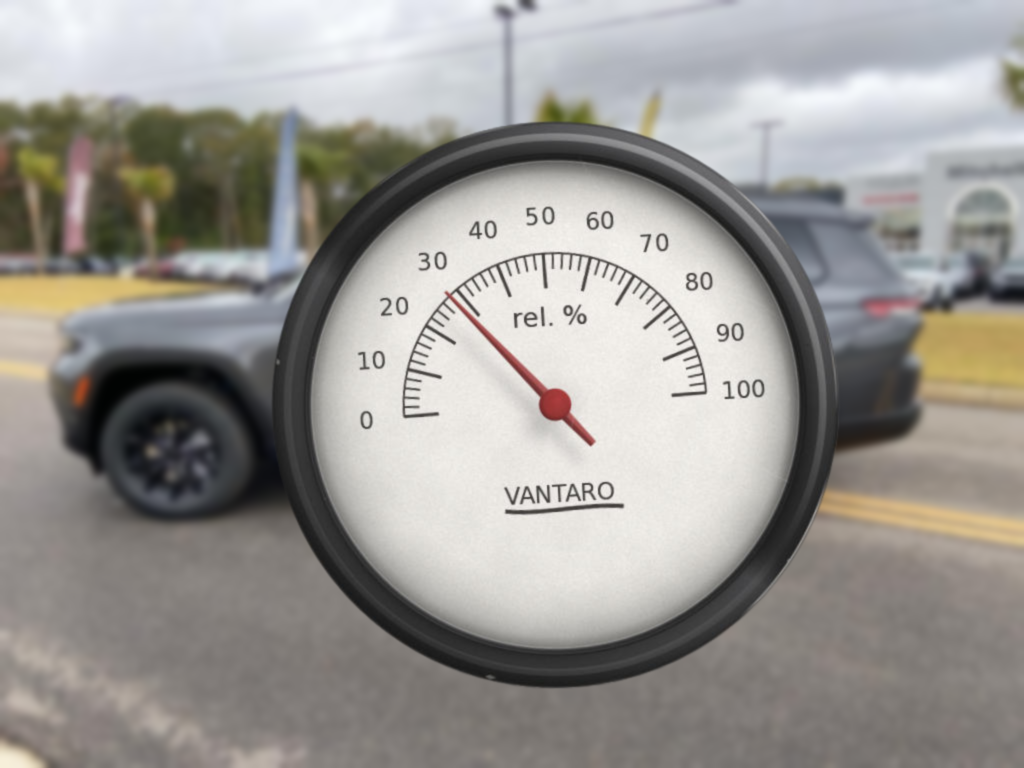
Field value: 28; %
